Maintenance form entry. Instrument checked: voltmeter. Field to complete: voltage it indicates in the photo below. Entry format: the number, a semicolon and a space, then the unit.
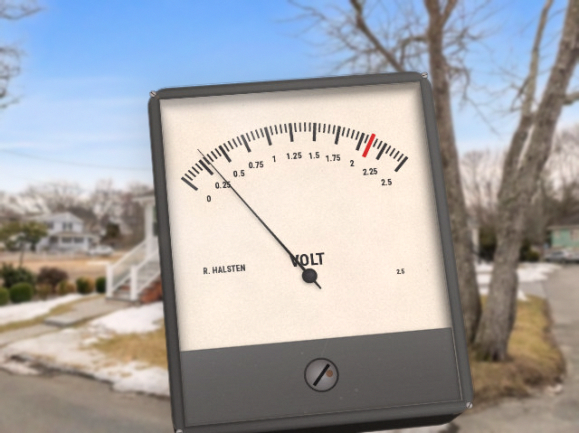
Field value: 0.3; V
